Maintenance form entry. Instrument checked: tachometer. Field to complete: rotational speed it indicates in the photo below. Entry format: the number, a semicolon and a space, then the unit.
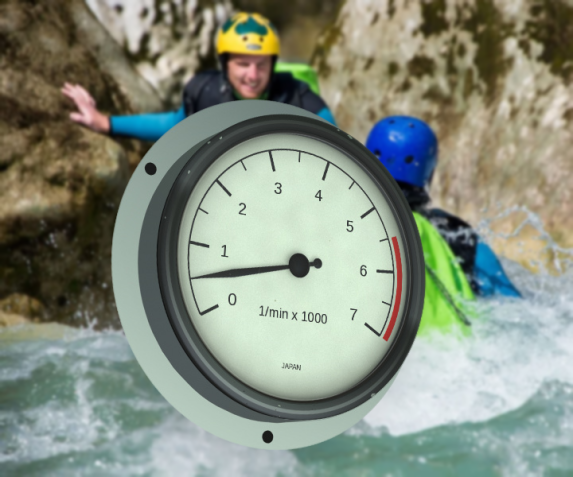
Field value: 500; rpm
